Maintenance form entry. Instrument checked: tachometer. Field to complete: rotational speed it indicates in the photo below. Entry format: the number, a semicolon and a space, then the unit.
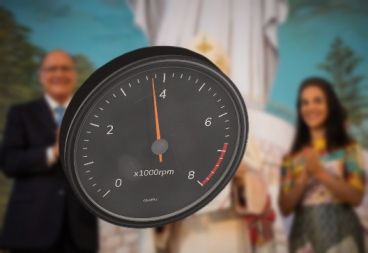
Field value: 3700; rpm
